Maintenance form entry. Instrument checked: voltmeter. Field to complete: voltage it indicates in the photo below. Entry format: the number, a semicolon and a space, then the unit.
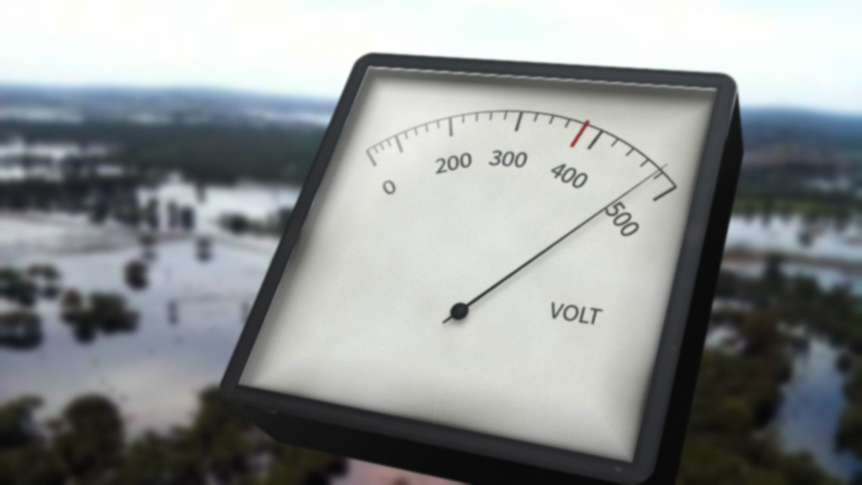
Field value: 480; V
